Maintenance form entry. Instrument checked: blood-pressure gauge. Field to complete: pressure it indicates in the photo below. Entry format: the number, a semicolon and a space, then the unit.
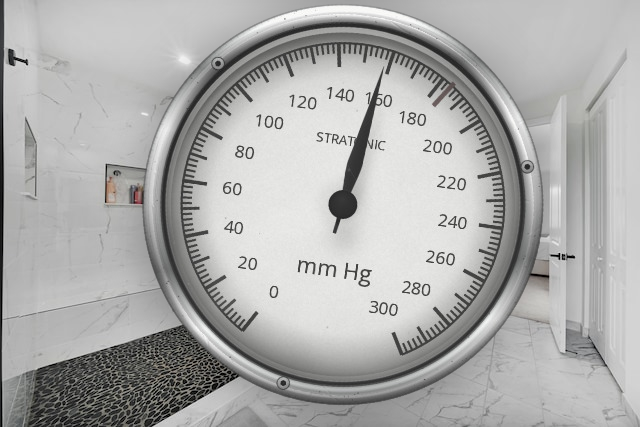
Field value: 158; mmHg
